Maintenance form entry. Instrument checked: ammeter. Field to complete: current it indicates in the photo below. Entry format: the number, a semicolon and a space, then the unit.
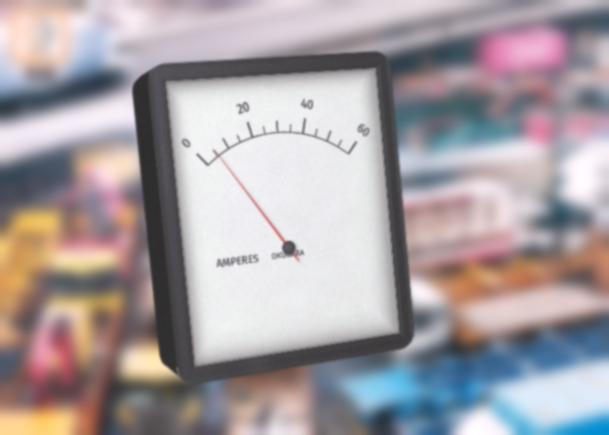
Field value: 5; A
